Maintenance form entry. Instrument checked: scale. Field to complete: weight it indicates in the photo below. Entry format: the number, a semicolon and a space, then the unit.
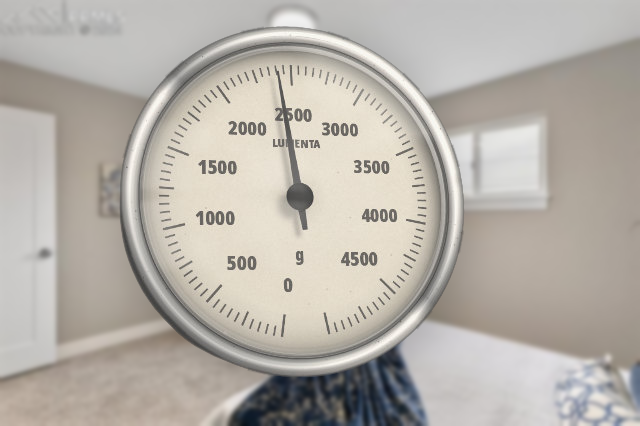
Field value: 2400; g
